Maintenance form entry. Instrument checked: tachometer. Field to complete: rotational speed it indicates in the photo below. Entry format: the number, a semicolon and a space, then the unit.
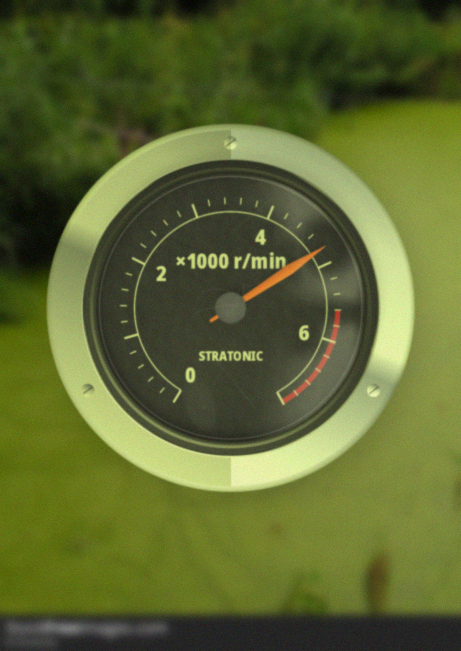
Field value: 4800; rpm
